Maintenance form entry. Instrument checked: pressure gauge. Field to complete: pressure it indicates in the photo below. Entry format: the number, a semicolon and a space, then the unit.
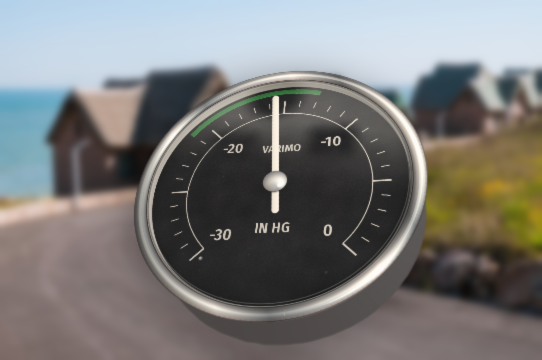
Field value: -15.5; inHg
